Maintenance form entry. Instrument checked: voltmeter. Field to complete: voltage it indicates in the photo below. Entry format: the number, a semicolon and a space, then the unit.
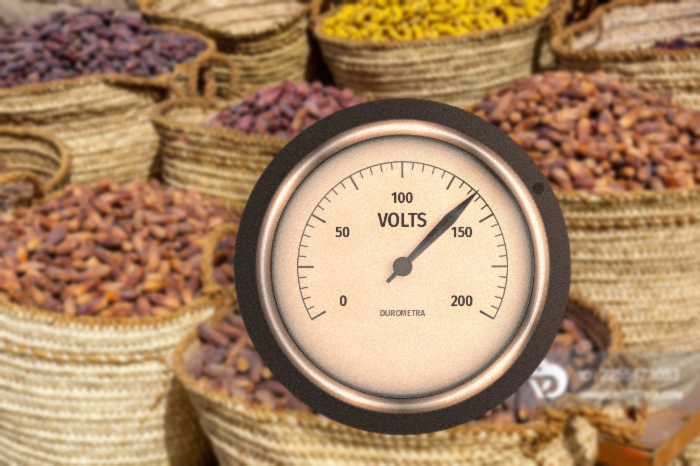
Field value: 137.5; V
